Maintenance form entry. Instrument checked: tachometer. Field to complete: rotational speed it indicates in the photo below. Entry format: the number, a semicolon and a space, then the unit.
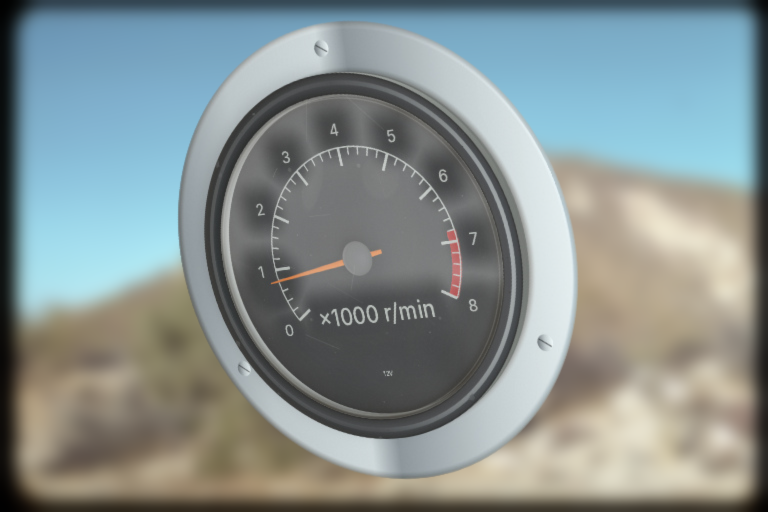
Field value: 800; rpm
